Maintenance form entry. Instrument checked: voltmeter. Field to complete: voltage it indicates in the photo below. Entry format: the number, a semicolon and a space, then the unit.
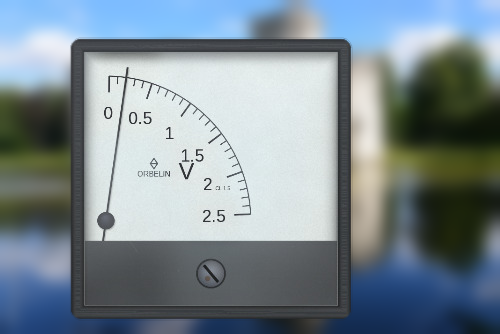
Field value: 0.2; V
